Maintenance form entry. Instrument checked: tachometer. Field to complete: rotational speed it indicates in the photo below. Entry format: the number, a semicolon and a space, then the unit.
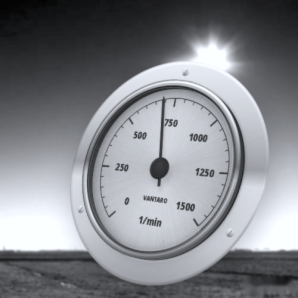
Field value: 700; rpm
